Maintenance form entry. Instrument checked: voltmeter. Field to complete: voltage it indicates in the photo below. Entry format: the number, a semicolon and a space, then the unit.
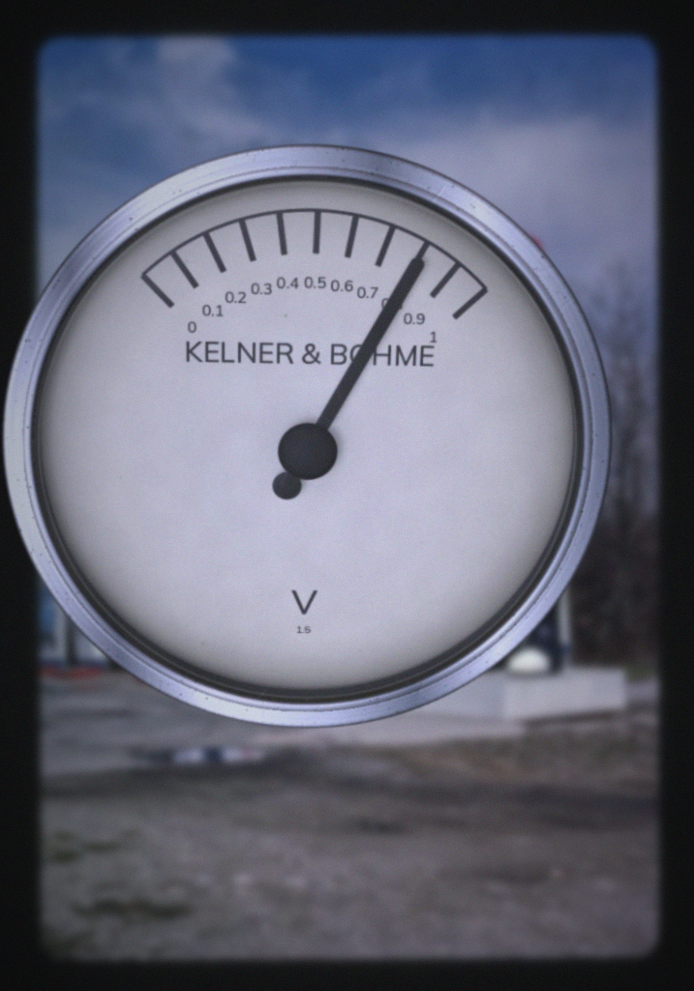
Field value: 0.8; V
